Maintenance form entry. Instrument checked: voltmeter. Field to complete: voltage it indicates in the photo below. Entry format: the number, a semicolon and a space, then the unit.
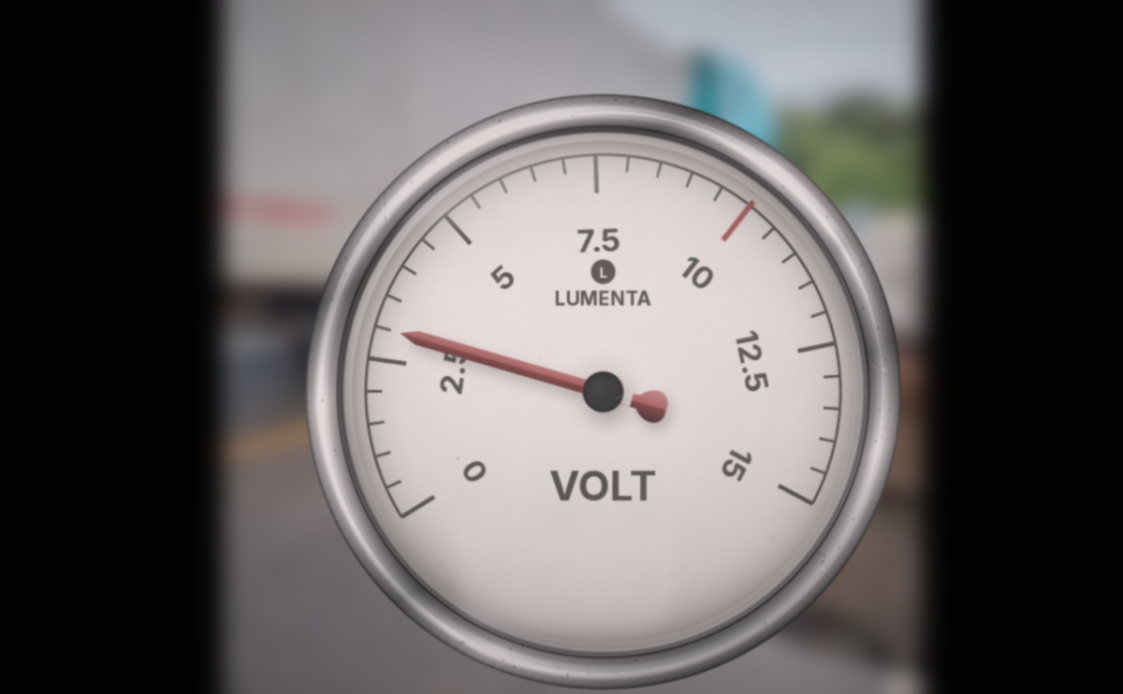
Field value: 3; V
